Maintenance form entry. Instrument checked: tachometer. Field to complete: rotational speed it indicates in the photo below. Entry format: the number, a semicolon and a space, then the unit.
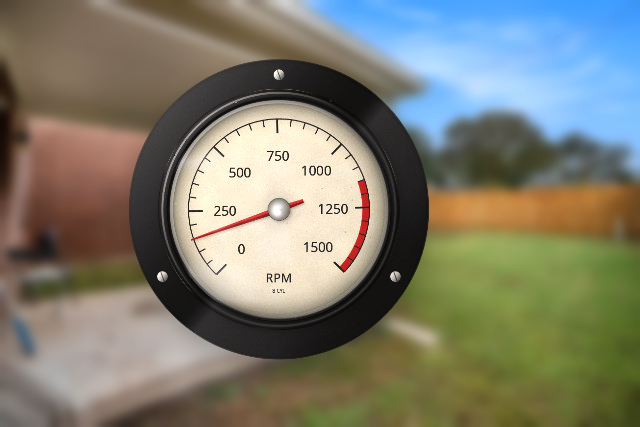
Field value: 150; rpm
